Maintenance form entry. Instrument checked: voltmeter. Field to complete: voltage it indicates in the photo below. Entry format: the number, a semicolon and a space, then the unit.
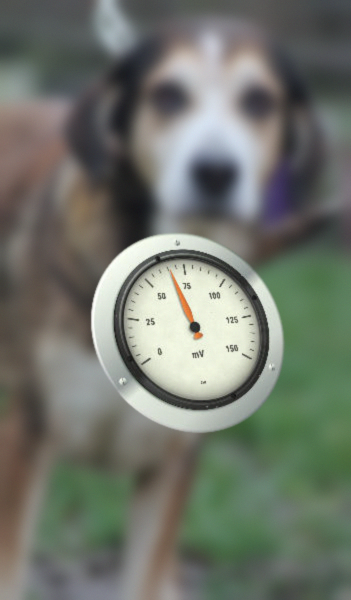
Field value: 65; mV
